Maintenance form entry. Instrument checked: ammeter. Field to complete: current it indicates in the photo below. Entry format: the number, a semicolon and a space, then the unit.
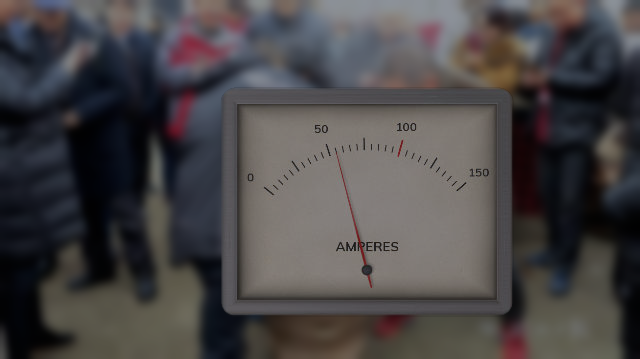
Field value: 55; A
